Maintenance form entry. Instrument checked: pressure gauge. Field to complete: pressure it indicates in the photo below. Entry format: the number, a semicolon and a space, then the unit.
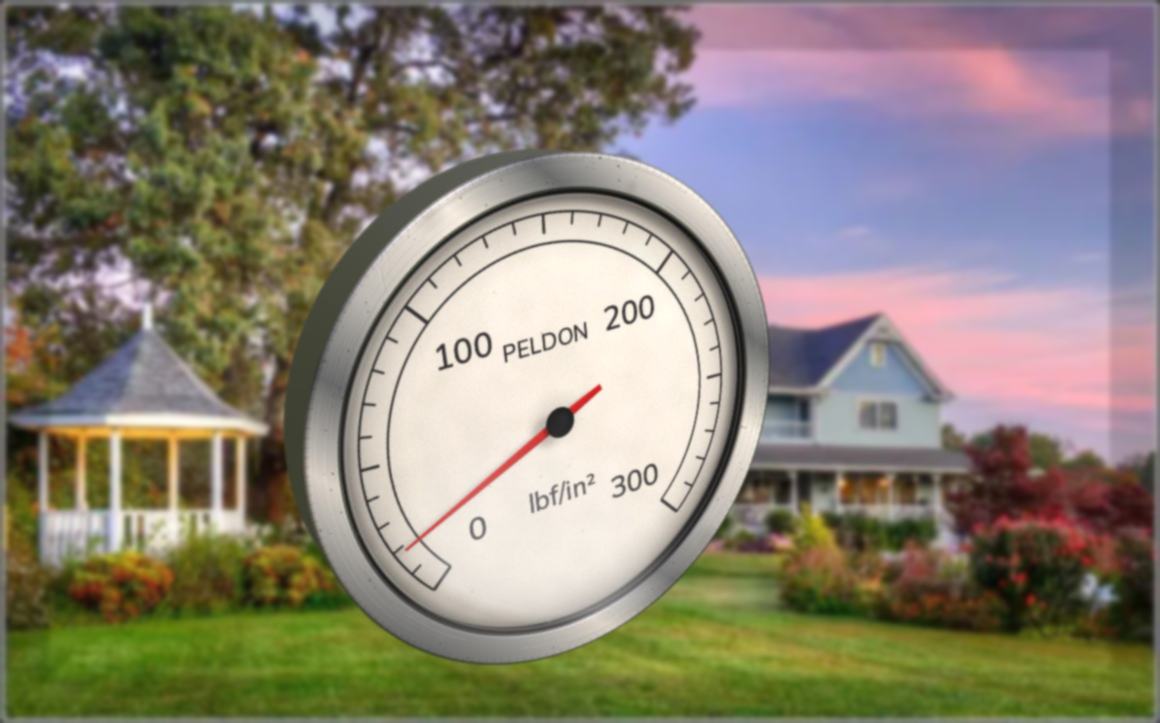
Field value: 20; psi
